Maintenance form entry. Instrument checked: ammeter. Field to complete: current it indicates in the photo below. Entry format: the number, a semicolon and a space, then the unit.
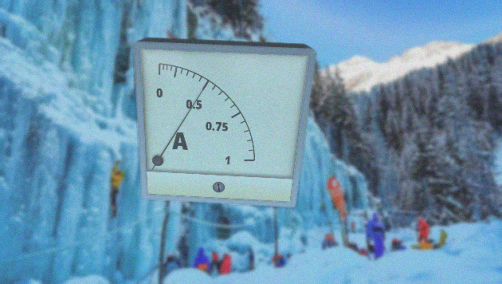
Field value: 0.5; A
